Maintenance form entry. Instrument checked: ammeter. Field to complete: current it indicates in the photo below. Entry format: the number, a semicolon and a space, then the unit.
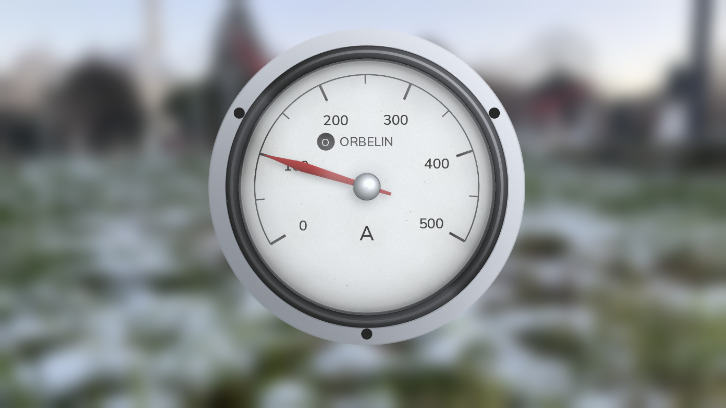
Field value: 100; A
